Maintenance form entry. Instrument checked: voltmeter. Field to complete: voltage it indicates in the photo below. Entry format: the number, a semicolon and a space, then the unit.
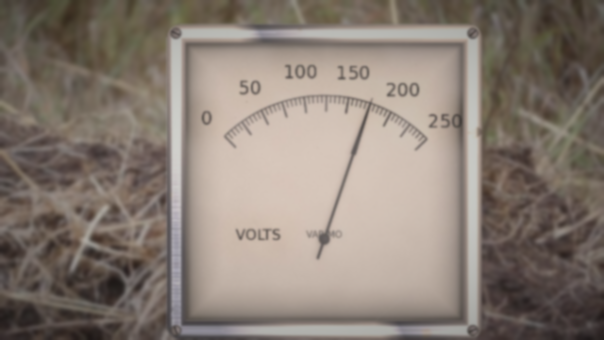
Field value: 175; V
